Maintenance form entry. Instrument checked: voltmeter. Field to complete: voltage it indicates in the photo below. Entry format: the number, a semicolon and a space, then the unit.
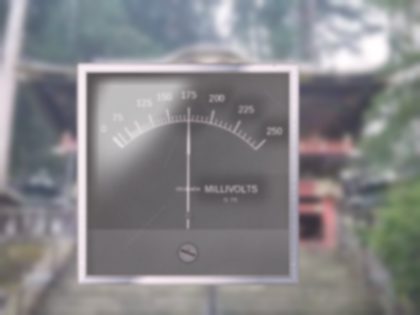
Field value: 175; mV
